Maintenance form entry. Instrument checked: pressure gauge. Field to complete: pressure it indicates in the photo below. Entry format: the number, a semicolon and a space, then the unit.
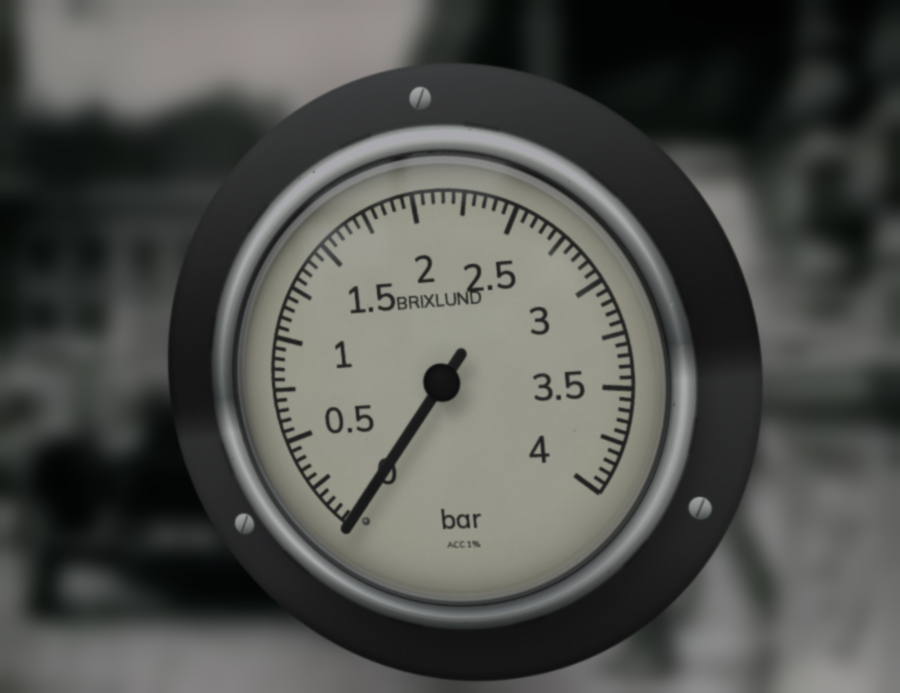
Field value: 0; bar
